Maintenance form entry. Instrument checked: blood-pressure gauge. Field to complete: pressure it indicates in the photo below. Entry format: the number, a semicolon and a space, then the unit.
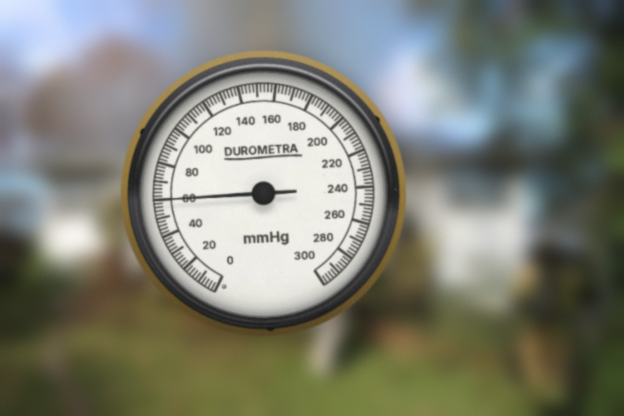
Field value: 60; mmHg
